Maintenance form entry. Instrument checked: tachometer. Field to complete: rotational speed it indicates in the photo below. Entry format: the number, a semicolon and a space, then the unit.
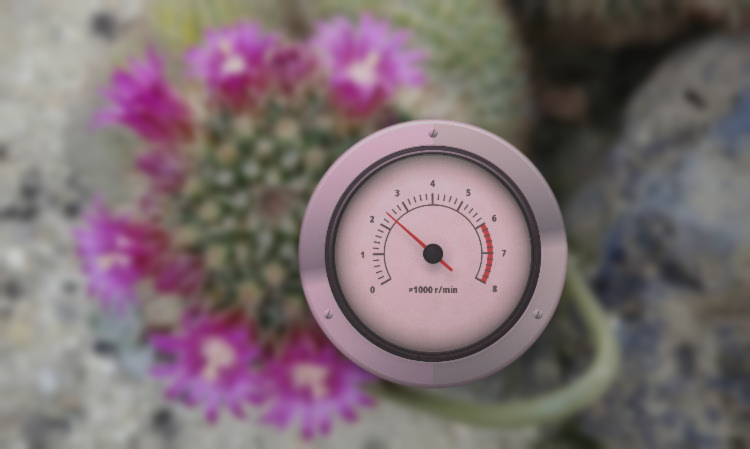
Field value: 2400; rpm
